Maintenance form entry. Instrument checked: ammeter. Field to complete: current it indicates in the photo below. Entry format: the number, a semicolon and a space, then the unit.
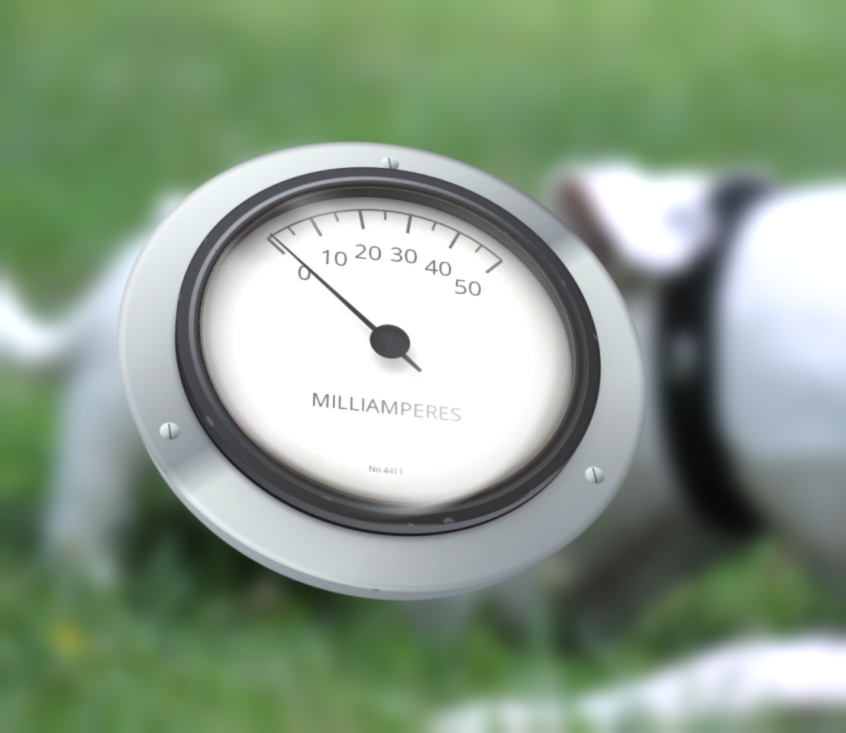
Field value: 0; mA
